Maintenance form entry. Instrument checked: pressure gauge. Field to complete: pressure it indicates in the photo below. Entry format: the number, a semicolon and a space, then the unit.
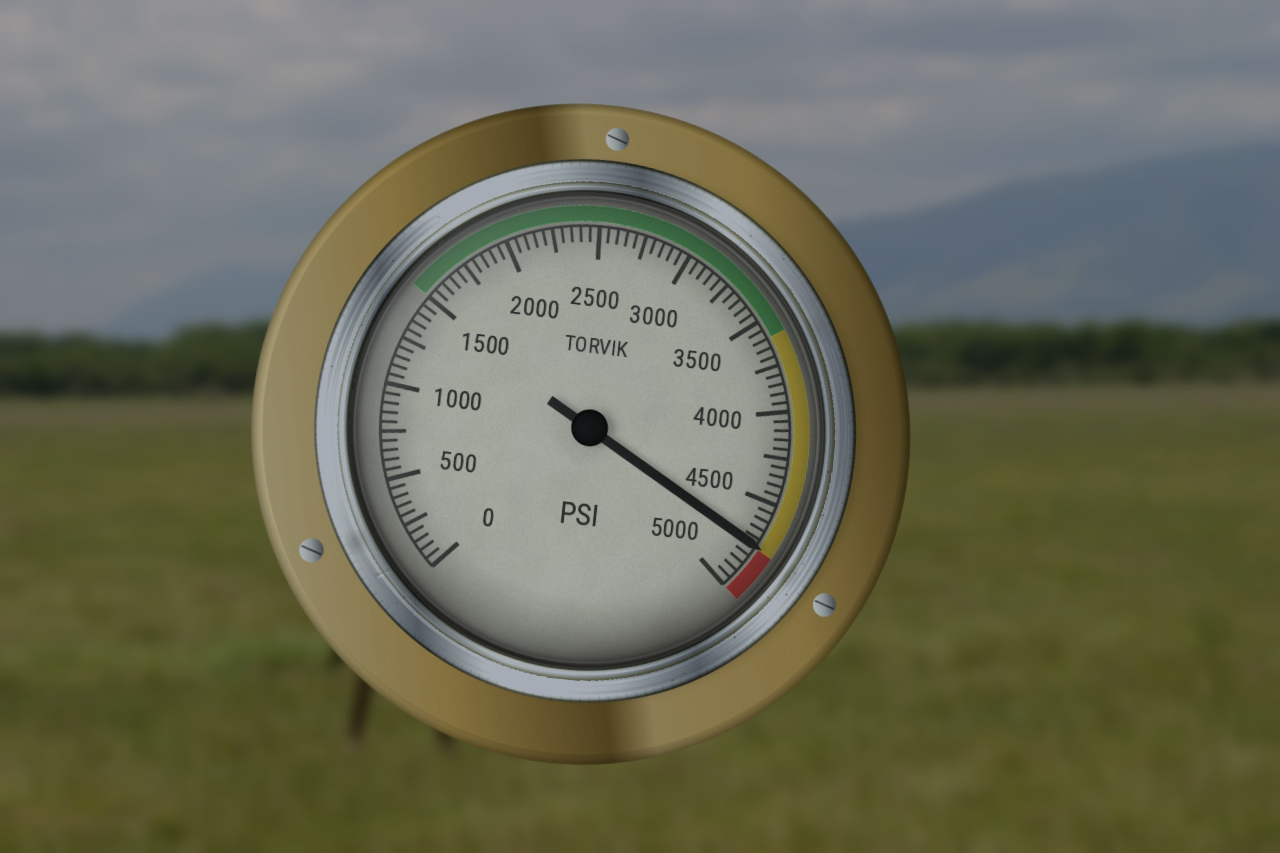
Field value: 4750; psi
